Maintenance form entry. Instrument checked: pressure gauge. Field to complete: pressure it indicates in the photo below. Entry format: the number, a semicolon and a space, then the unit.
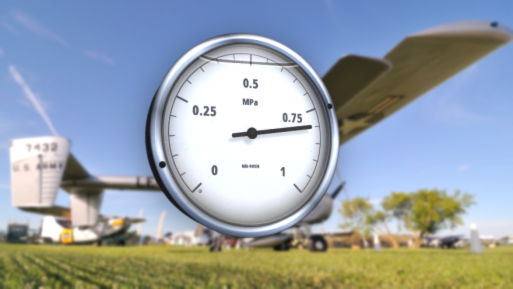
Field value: 0.8; MPa
